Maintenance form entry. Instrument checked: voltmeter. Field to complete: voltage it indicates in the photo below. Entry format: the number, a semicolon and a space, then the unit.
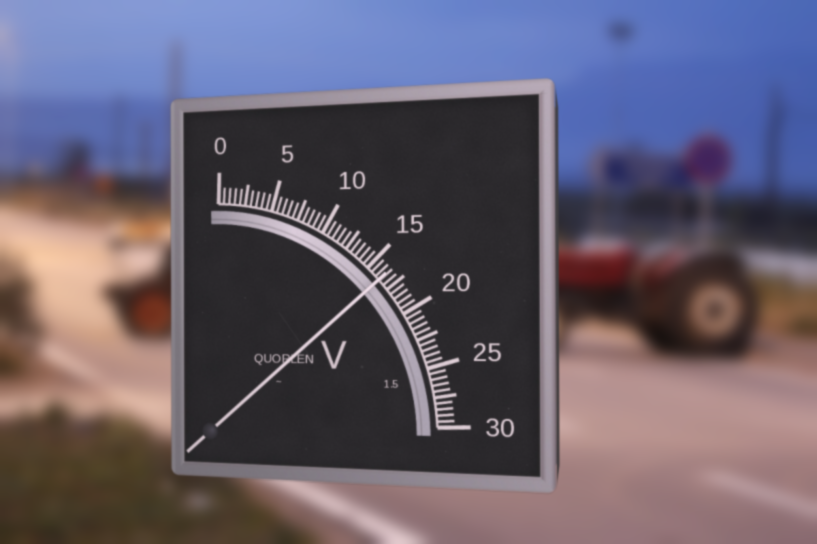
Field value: 16.5; V
